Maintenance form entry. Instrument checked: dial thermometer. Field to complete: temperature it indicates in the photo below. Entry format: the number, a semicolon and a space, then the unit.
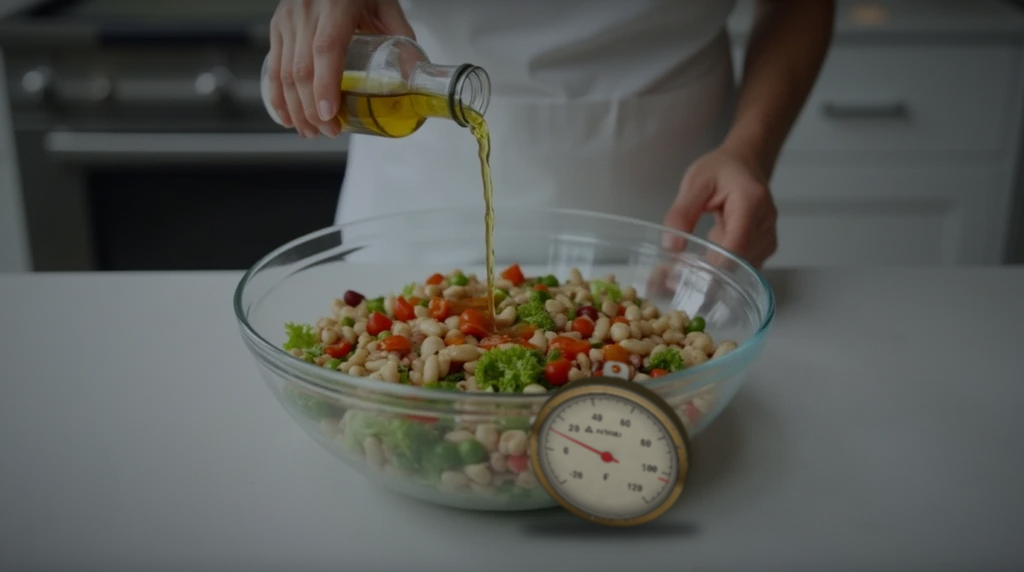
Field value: 12; °F
